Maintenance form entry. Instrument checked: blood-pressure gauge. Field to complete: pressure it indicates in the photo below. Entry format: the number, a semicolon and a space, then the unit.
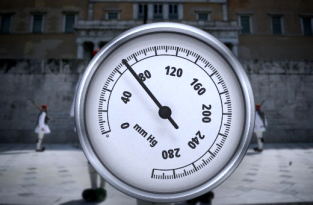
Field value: 70; mmHg
